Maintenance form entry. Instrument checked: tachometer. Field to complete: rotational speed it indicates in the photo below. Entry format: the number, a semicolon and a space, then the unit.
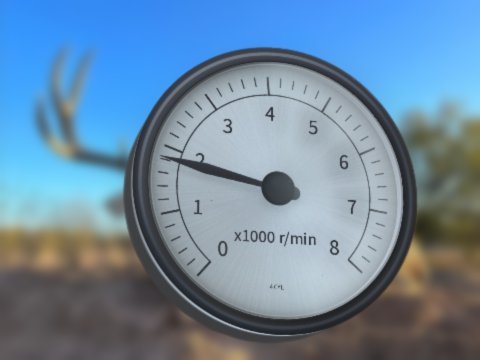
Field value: 1800; rpm
